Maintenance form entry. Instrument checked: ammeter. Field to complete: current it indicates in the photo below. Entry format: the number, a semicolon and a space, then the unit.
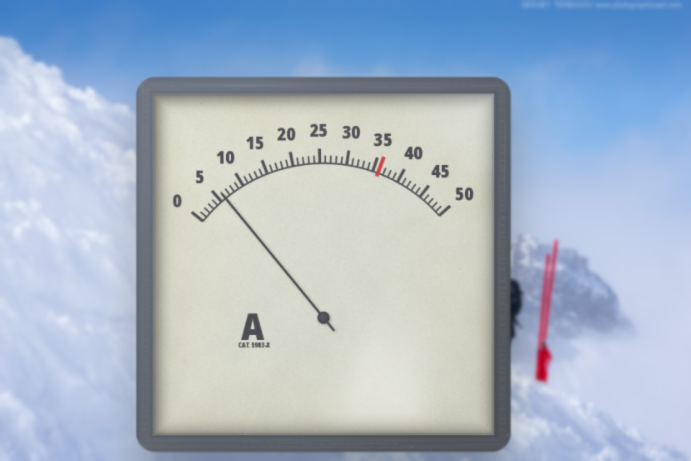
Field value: 6; A
